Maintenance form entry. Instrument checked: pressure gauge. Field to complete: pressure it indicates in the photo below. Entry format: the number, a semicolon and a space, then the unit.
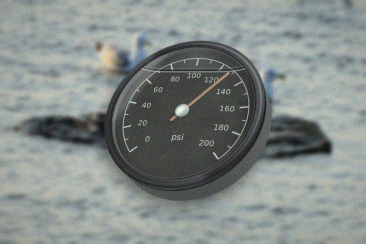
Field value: 130; psi
